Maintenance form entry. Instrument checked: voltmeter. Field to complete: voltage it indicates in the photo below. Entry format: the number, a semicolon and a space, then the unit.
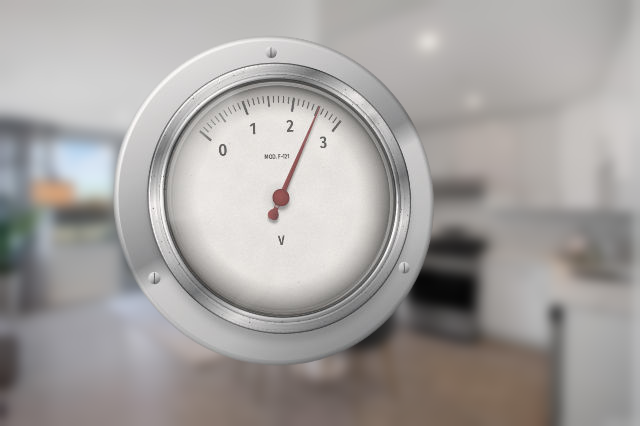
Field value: 2.5; V
